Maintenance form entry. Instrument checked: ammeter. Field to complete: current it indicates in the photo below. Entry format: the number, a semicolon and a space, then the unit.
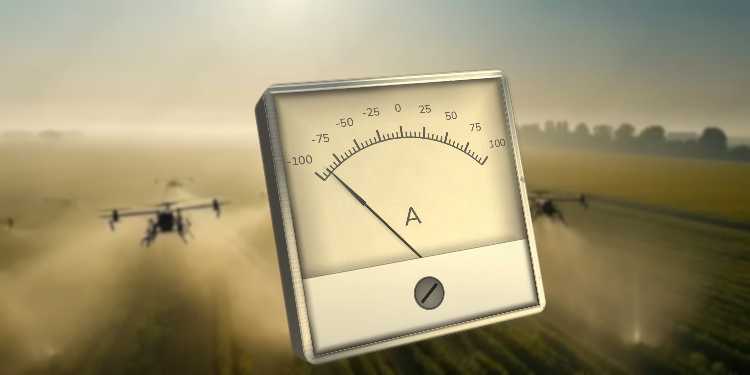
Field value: -90; A
